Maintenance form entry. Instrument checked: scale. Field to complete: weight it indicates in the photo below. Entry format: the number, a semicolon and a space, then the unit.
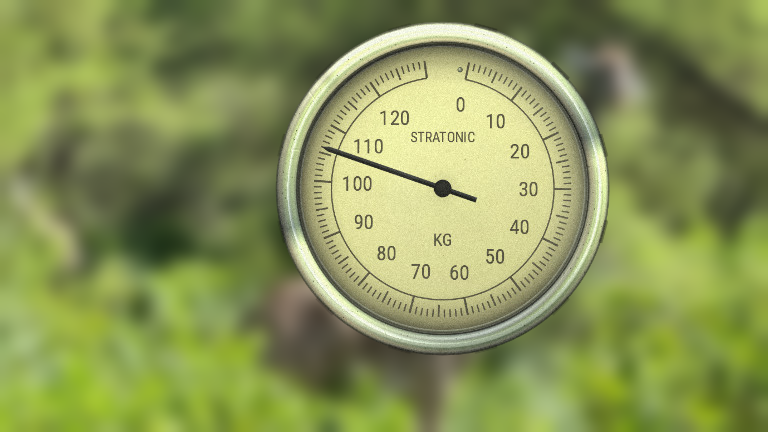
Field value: 106; kg
